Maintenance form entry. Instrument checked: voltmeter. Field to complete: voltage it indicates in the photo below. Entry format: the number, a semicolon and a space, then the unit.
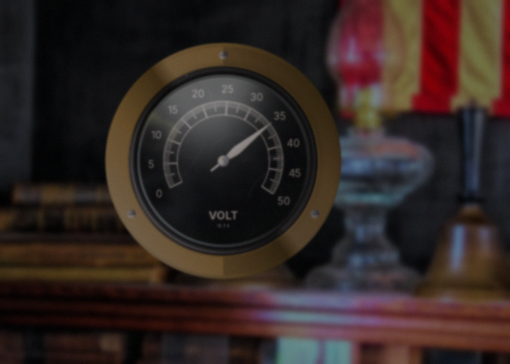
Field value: 35; V
